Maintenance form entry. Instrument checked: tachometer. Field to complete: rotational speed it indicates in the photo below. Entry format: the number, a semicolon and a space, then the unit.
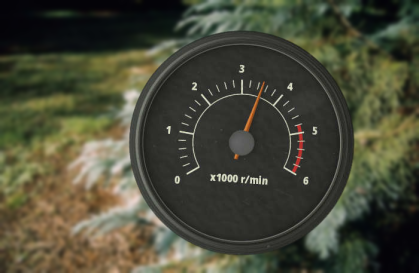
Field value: 3500; rpm
